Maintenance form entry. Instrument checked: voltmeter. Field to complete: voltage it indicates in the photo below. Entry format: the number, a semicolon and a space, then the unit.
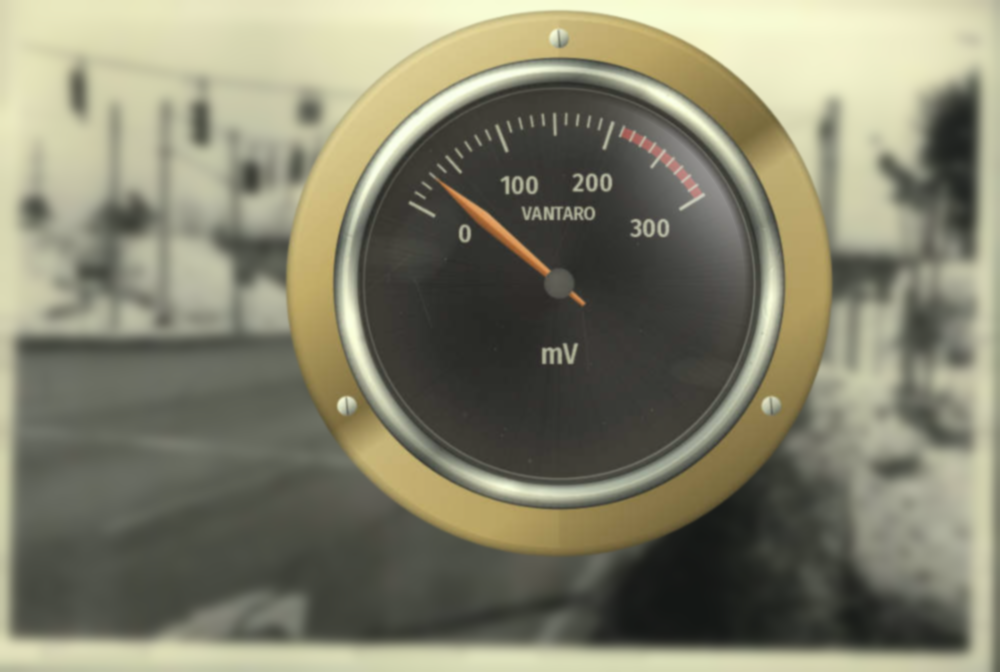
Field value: 30; mV
